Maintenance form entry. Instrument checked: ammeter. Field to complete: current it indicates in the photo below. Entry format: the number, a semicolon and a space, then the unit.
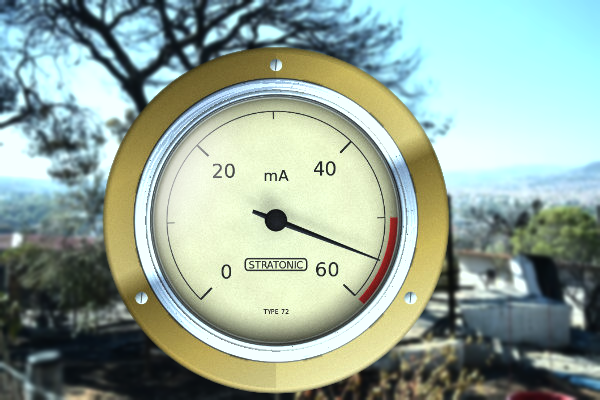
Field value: 55; mA
